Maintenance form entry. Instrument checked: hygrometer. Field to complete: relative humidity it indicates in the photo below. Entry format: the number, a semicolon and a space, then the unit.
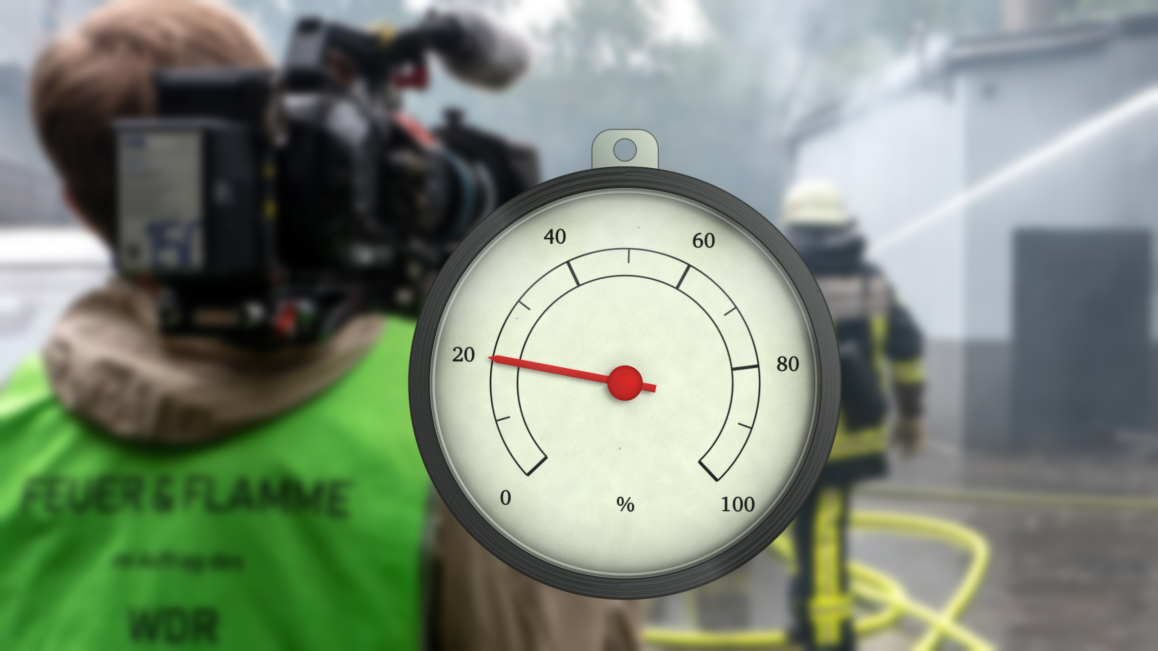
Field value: 20; %
